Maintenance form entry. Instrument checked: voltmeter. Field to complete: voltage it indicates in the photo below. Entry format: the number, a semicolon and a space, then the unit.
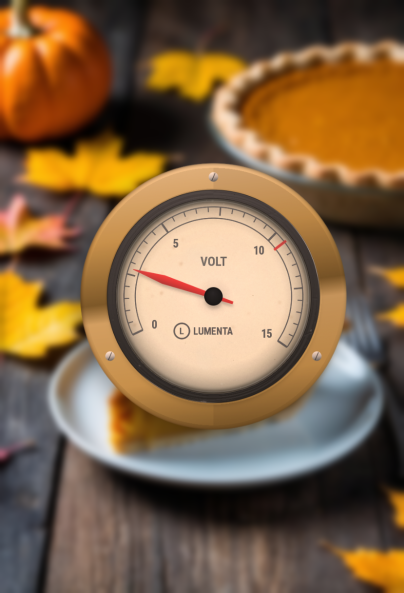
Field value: 2.75; V
